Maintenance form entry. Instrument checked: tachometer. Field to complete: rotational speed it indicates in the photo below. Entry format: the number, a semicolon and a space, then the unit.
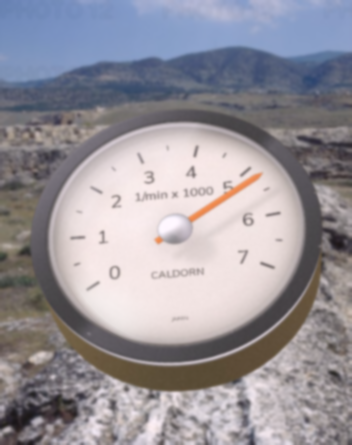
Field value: 5250; rpm
